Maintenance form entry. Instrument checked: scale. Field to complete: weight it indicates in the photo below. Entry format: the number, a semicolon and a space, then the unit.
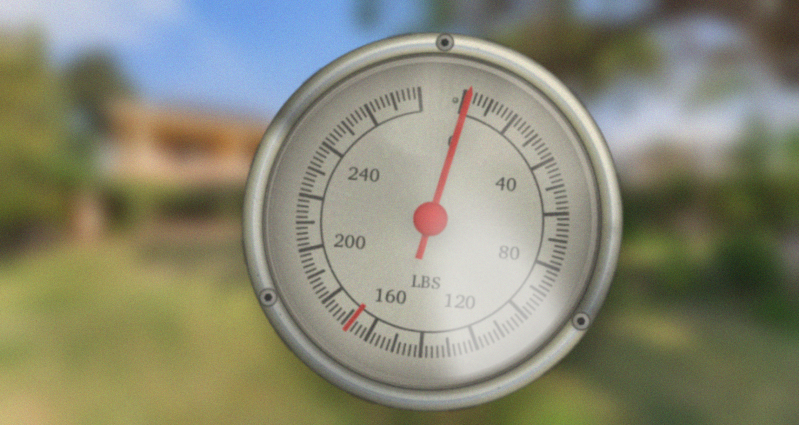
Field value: 2; lb
